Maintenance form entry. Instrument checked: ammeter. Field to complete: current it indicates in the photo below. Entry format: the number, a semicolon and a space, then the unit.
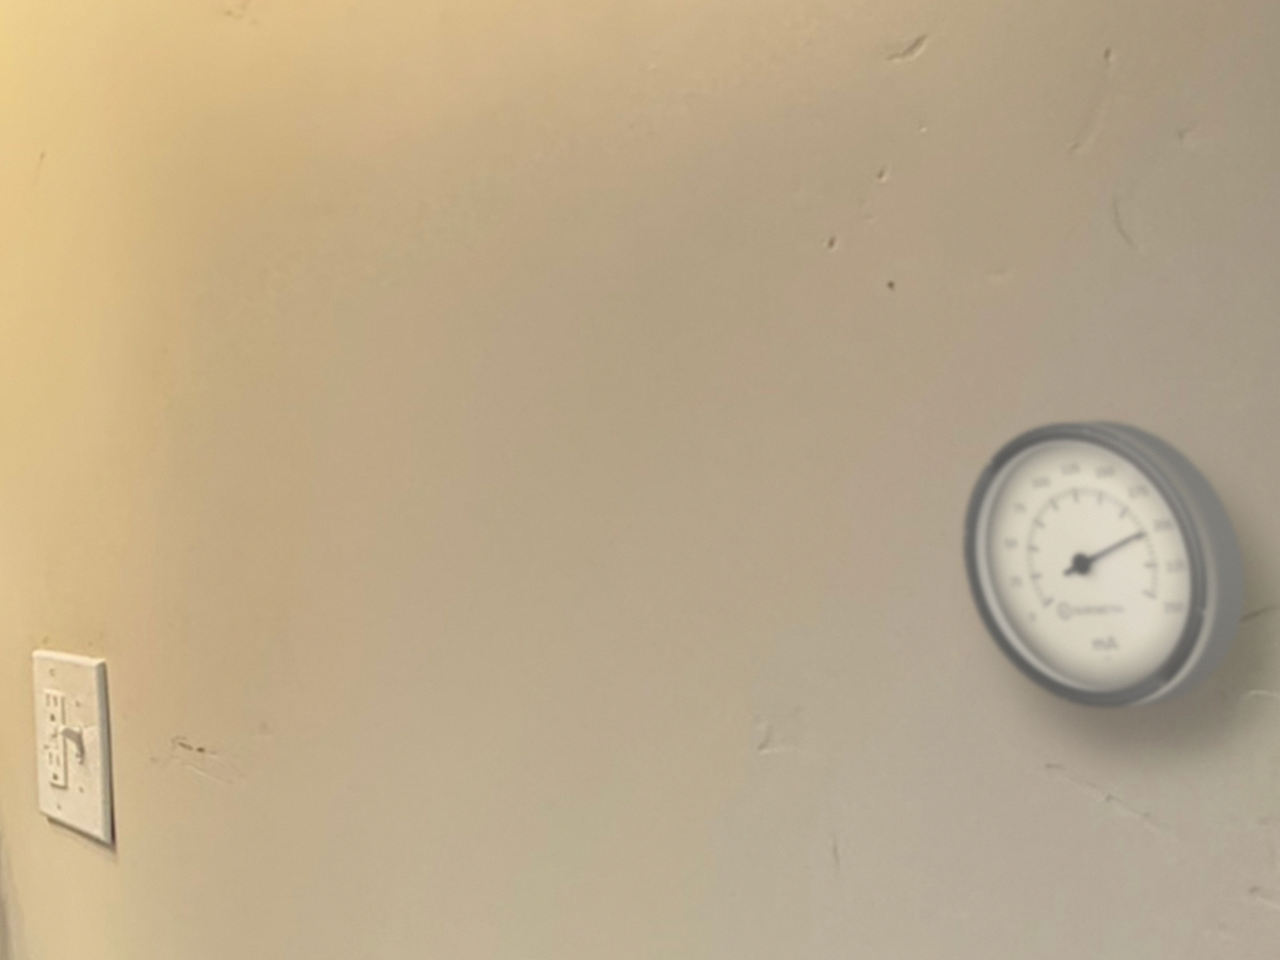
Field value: 200; mA
